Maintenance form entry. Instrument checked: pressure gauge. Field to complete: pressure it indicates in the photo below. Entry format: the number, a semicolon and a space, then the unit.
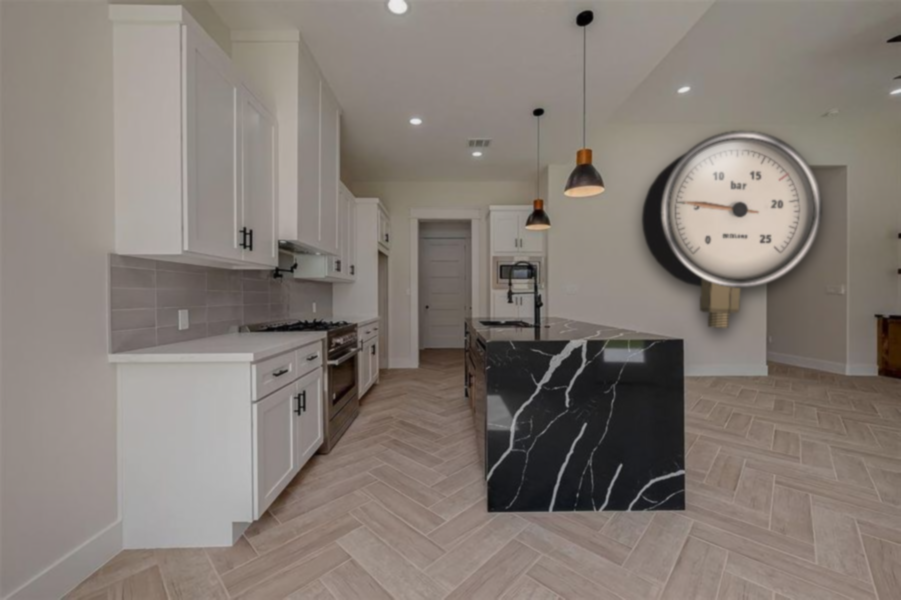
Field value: 5; bar
